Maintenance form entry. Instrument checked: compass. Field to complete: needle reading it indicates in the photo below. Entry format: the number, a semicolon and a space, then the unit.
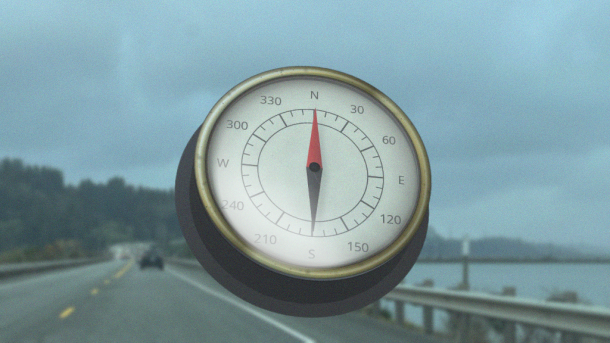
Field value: 0; °
